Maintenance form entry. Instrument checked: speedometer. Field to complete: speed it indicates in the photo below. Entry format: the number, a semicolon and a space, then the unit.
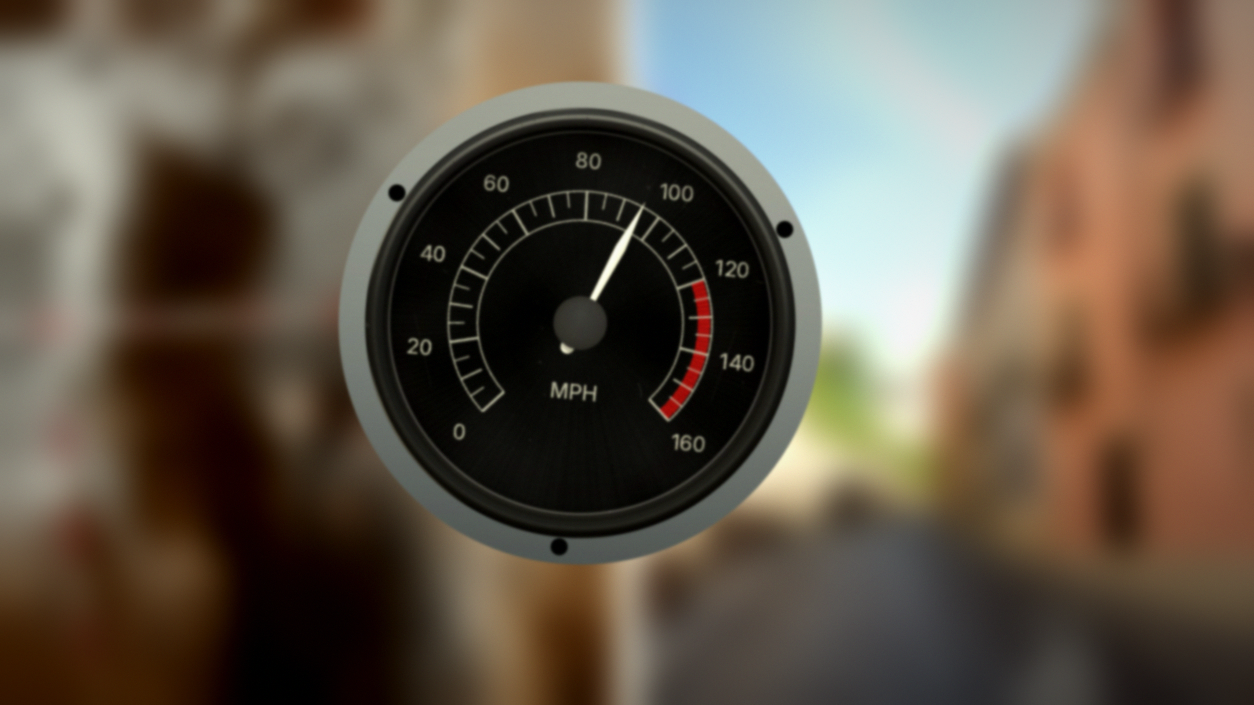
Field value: 95; mph
